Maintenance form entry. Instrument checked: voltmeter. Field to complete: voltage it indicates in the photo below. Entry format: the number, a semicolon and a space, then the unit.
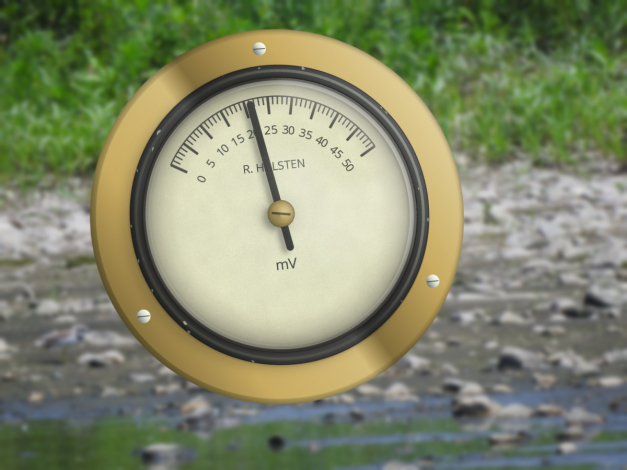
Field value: 21; mV
